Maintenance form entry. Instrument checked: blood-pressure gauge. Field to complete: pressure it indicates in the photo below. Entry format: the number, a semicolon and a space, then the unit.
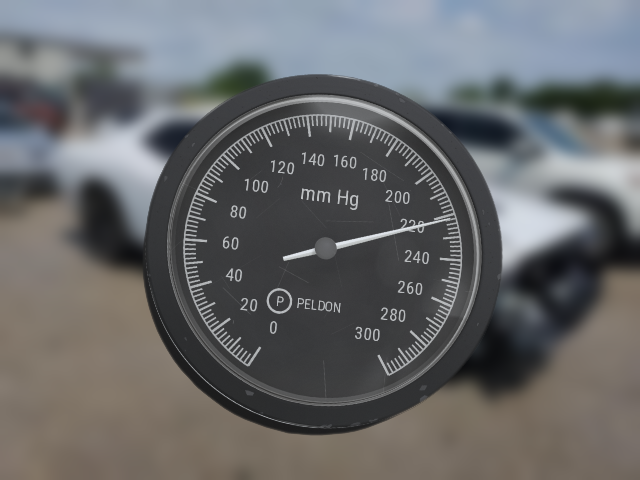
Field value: 222; mmHg
